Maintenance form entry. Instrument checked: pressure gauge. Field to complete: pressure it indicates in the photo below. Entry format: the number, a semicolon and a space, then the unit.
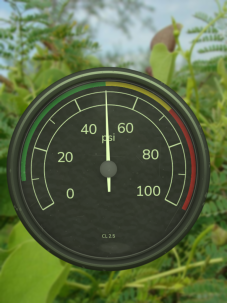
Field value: 50; psi
